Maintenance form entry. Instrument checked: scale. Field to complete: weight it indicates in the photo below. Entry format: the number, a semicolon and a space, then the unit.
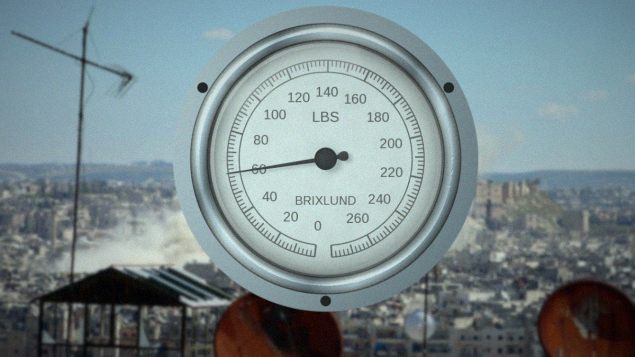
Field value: 60; lb
